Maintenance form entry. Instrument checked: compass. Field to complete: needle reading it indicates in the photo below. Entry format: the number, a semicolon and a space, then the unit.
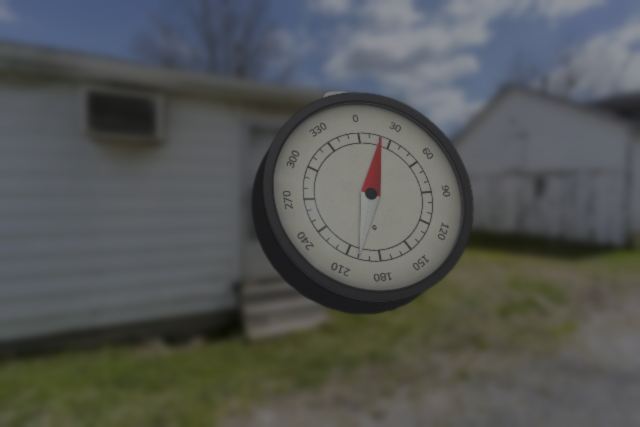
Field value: 20; °
